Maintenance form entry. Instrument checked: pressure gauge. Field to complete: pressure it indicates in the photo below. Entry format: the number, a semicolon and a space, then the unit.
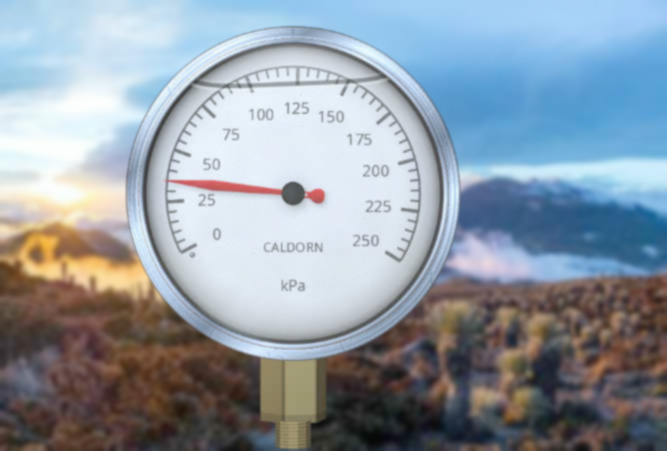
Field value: 35; kPa
